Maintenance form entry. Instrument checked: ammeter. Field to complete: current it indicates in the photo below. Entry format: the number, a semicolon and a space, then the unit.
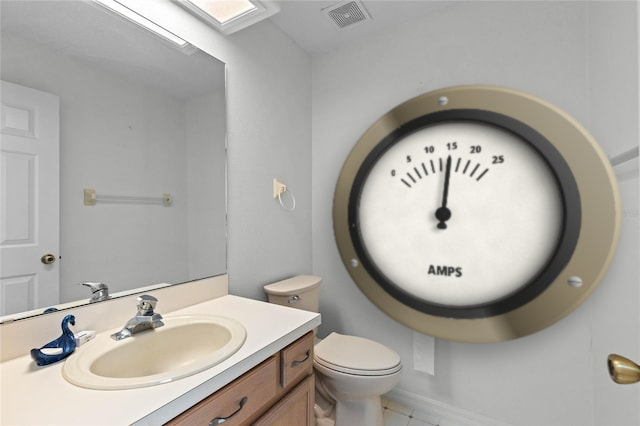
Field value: 15; A
